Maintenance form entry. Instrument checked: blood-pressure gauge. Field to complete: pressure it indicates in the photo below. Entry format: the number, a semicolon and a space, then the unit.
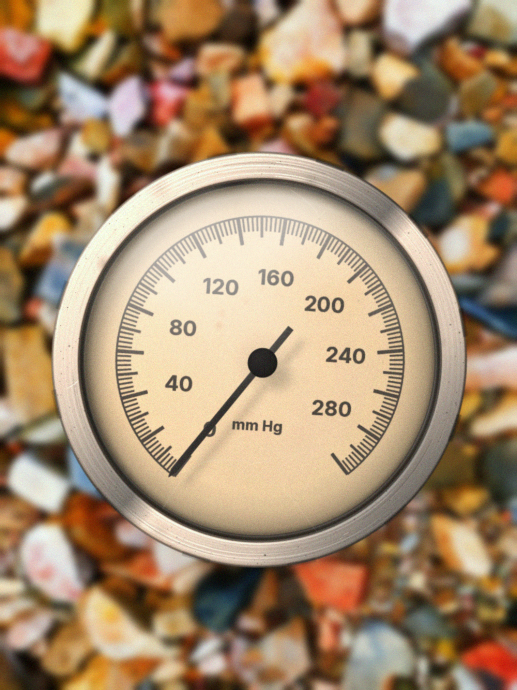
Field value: 2; mmHg
